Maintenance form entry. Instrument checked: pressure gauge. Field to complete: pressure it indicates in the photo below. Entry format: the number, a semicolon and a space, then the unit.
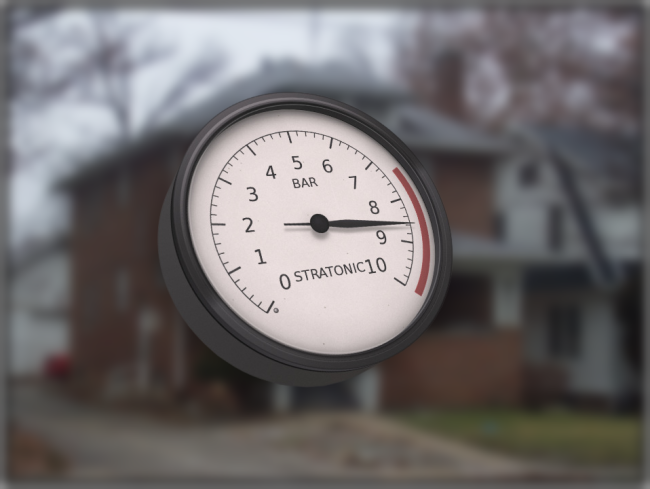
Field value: 8.6; bar
